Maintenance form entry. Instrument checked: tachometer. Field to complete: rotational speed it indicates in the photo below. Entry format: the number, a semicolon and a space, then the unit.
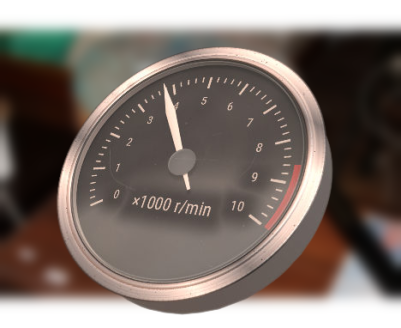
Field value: 3800; rpm
